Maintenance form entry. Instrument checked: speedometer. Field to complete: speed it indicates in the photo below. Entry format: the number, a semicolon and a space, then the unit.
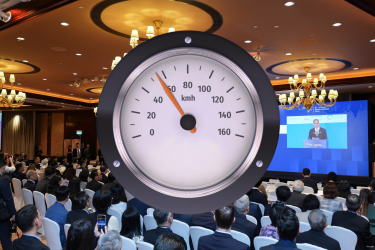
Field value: 55; km/h
